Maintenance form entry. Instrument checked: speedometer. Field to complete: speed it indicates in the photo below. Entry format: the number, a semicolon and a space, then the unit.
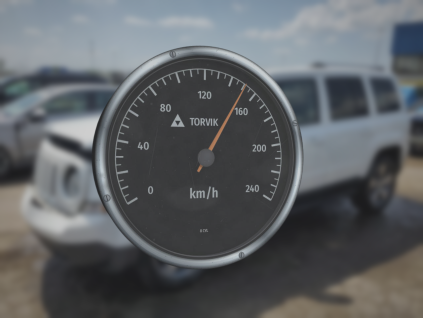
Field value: 150; km/h
